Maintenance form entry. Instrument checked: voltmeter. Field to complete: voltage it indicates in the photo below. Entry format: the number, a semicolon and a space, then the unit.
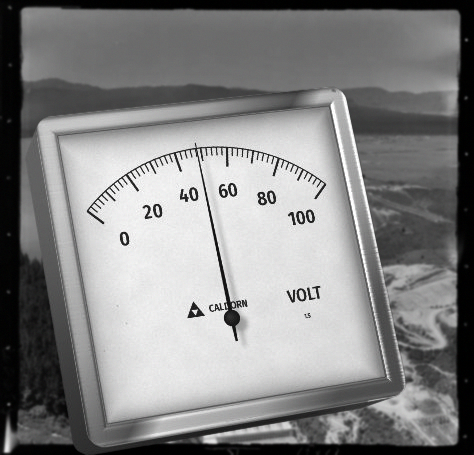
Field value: 48; V
